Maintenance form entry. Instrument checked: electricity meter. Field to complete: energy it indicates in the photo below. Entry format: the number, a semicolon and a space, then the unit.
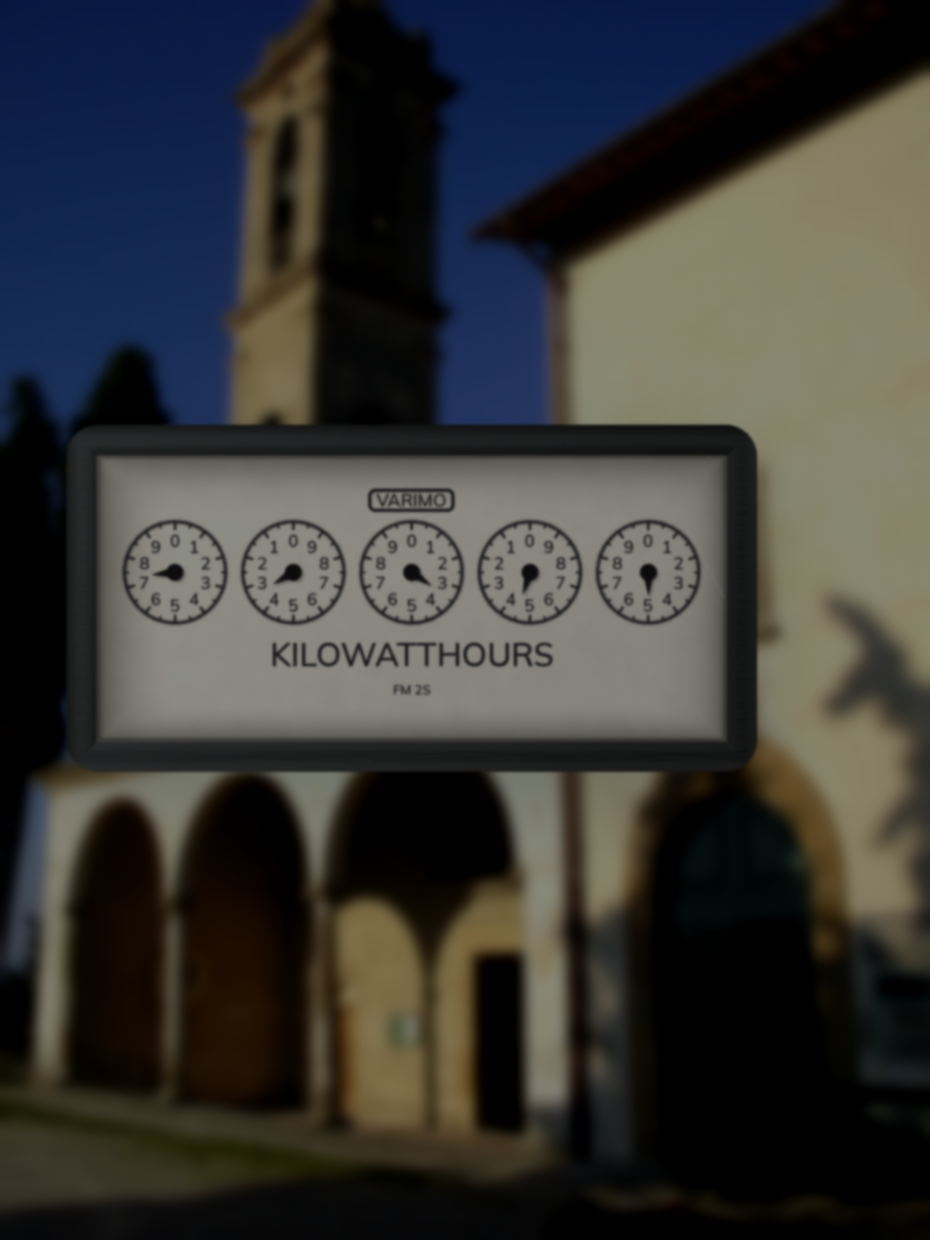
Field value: 73345; kWh
